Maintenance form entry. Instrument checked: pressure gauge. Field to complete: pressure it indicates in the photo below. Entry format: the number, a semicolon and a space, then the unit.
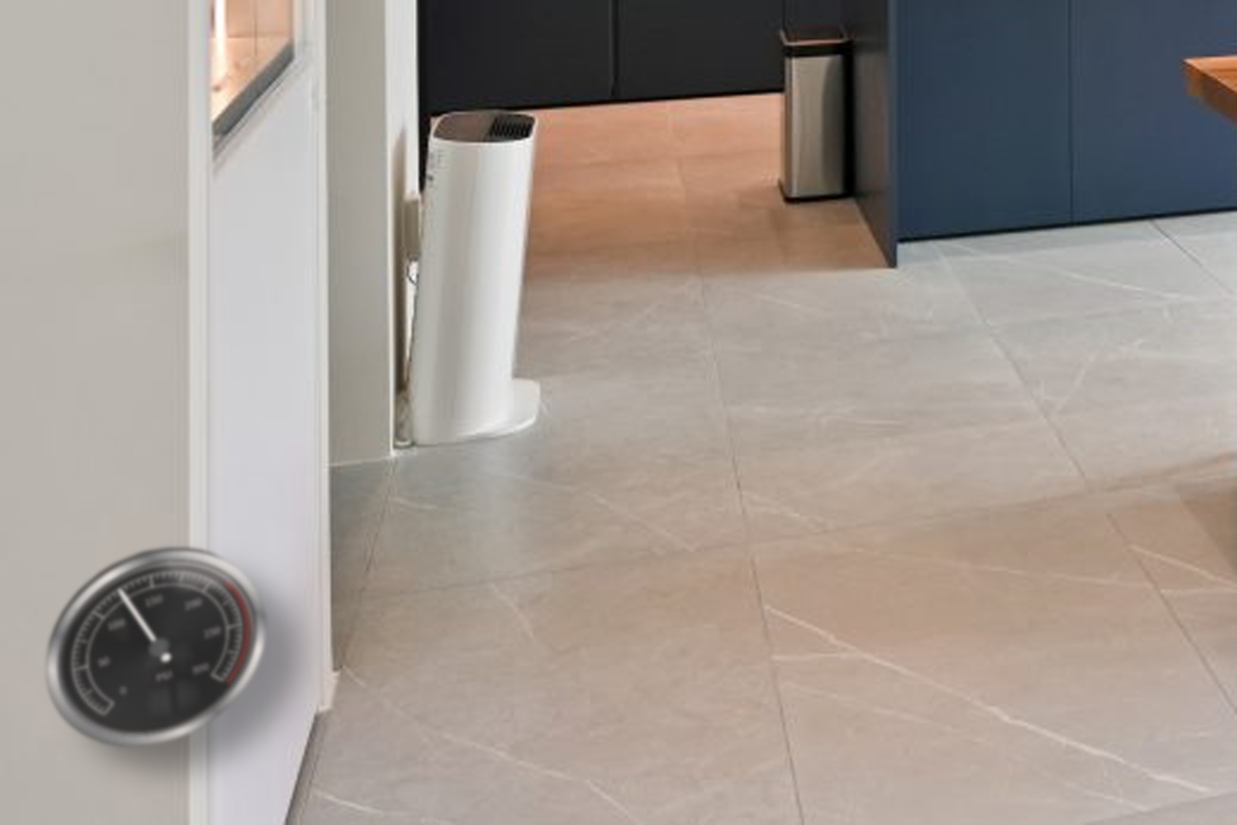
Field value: 125; psi
